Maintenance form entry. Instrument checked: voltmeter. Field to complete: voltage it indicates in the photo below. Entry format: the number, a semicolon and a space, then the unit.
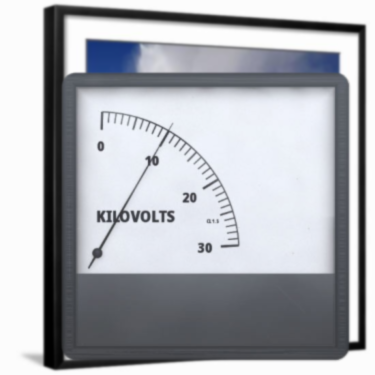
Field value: 10; kV
